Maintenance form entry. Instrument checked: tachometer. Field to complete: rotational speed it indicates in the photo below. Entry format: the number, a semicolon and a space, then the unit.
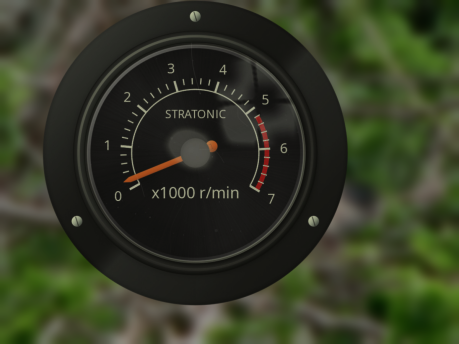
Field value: 200; rpm
